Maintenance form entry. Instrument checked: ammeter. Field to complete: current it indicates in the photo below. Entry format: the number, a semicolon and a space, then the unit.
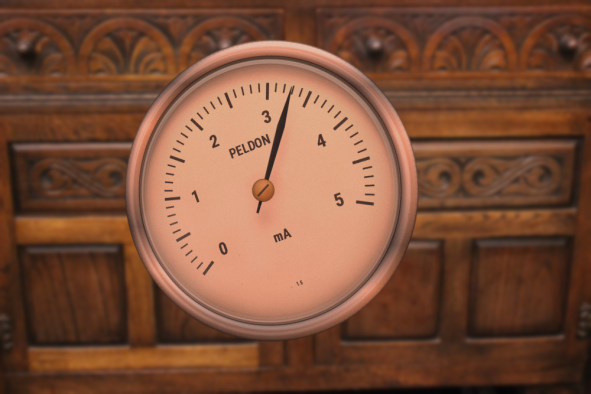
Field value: 3.3; mA
